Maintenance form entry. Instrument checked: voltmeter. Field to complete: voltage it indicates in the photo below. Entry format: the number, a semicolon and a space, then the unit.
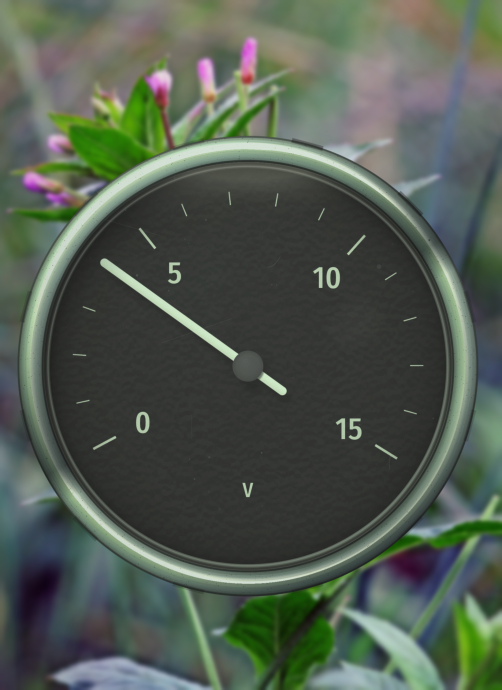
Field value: 4; V
